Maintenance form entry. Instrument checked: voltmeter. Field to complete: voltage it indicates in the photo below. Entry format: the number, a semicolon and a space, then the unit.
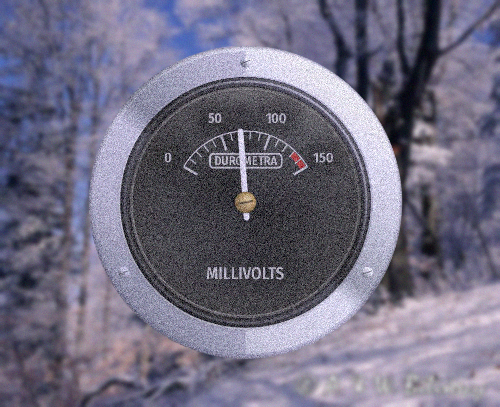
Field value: 70; mV
